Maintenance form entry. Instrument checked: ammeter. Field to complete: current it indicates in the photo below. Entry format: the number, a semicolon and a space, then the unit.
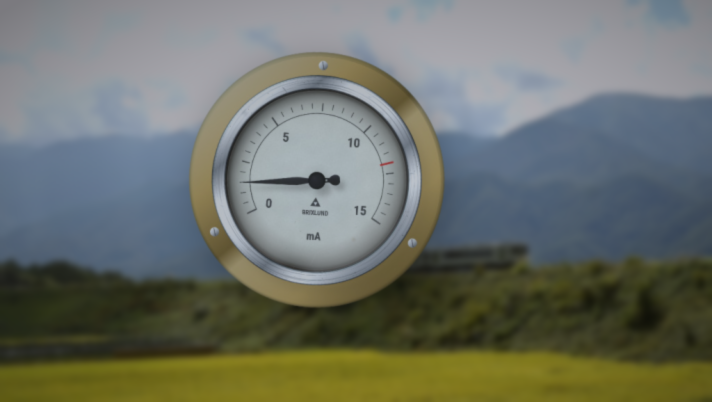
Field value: 1.5; mA
